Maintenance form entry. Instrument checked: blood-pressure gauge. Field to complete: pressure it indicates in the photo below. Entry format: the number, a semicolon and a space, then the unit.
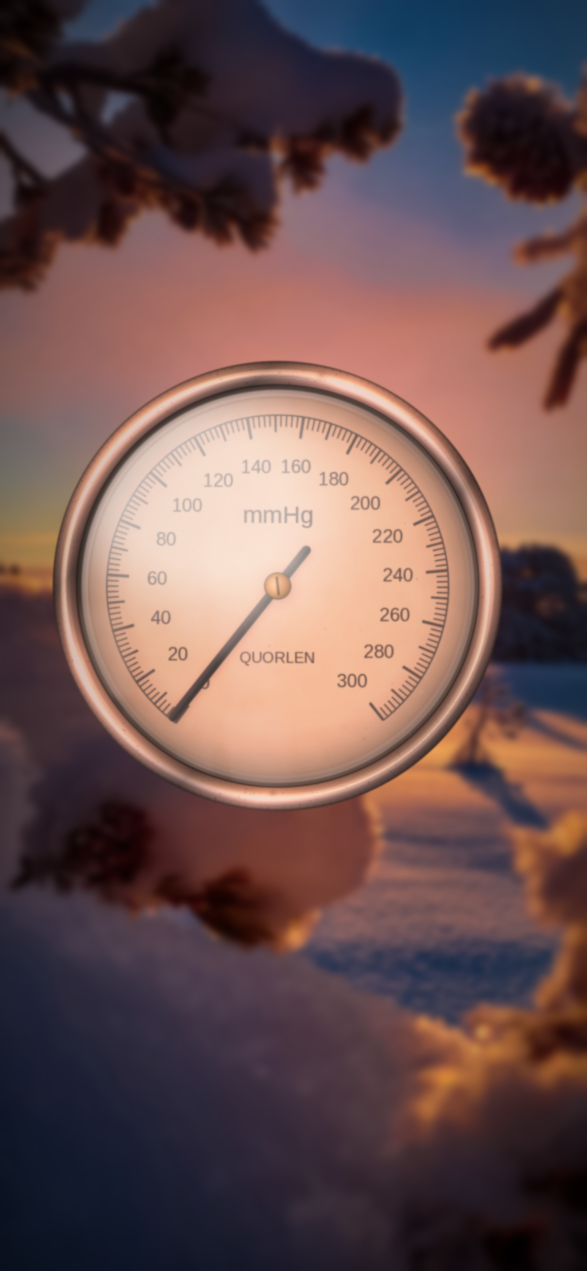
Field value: 2; mmHg
